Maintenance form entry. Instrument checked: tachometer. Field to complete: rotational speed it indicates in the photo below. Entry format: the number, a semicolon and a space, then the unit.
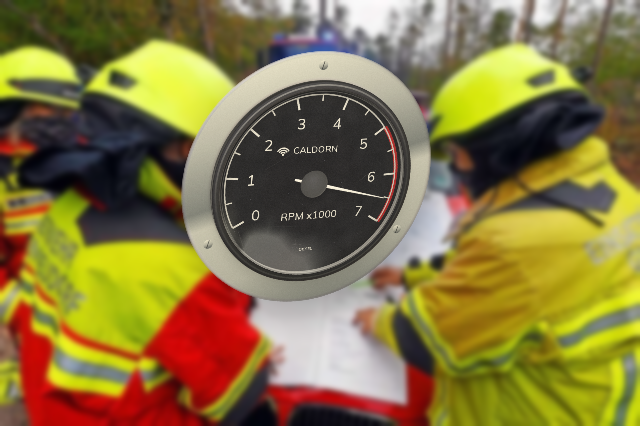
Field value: 6500; rpm
